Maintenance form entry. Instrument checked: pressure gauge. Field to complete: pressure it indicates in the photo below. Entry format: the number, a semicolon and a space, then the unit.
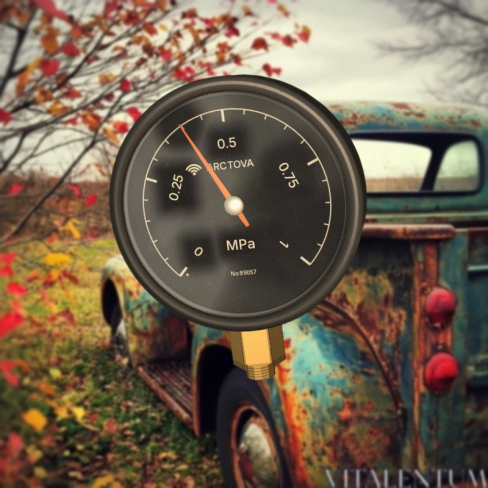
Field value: 0.4; MPa
